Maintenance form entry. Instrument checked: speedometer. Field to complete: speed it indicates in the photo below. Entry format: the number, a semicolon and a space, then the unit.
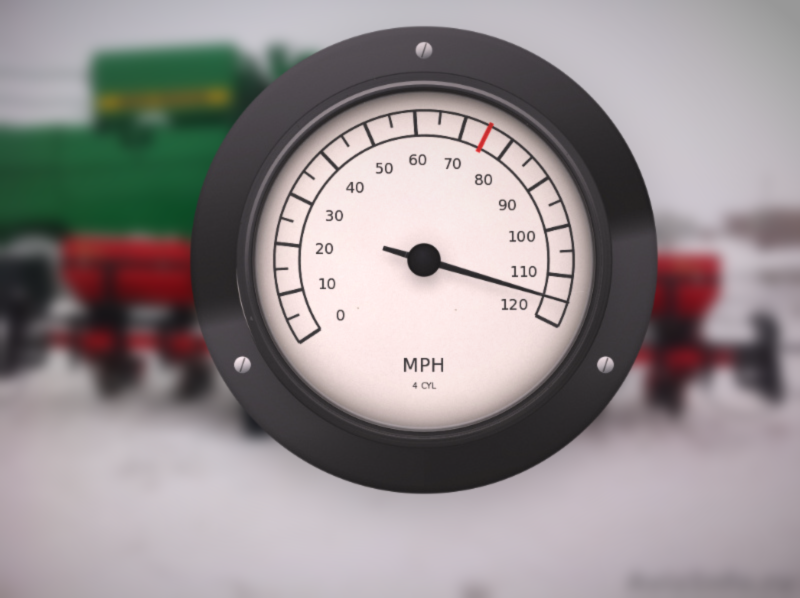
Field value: 115; mph
